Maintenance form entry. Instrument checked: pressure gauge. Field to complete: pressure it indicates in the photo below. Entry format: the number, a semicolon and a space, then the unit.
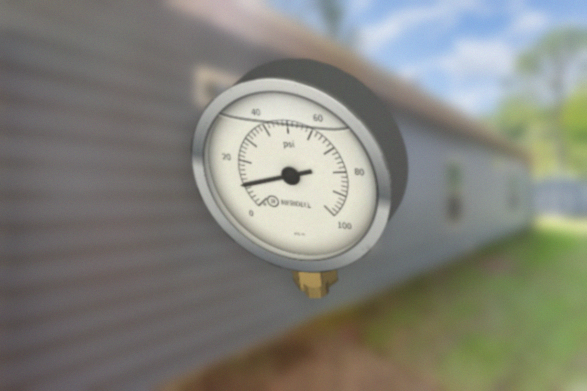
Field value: 10; psi
